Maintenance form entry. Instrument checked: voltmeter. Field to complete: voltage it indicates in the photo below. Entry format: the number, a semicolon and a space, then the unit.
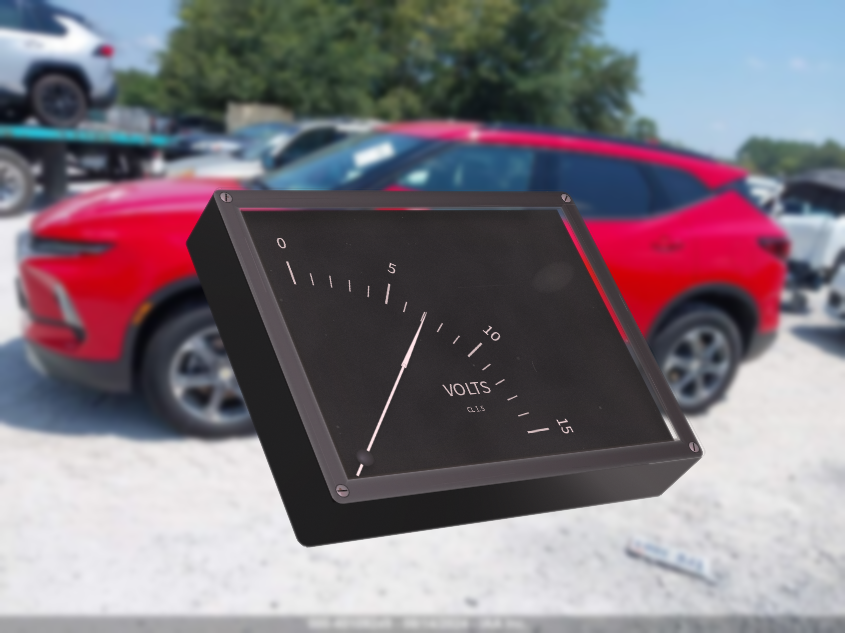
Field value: 7; V
